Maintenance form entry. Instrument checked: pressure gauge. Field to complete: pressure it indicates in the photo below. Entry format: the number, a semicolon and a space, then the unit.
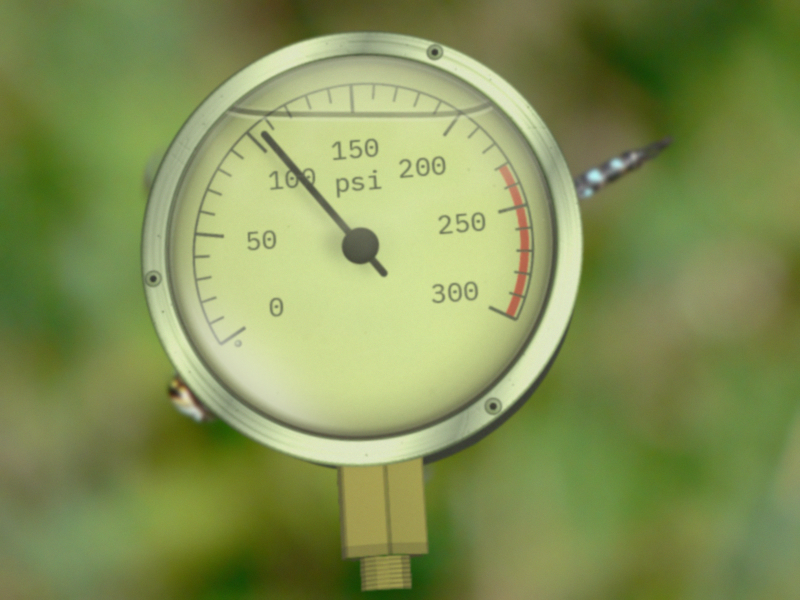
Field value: 105; psi
